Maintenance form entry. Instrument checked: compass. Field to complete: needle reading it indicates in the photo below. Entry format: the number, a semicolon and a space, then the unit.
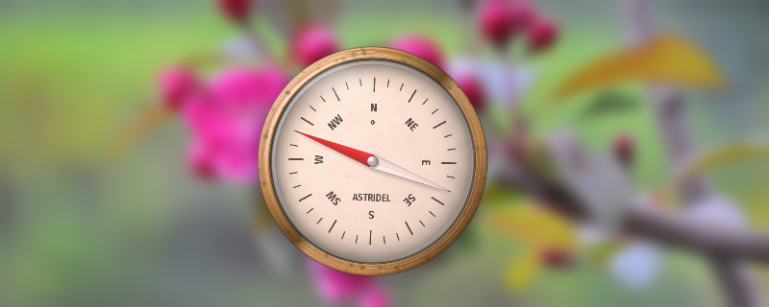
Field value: 290; °
